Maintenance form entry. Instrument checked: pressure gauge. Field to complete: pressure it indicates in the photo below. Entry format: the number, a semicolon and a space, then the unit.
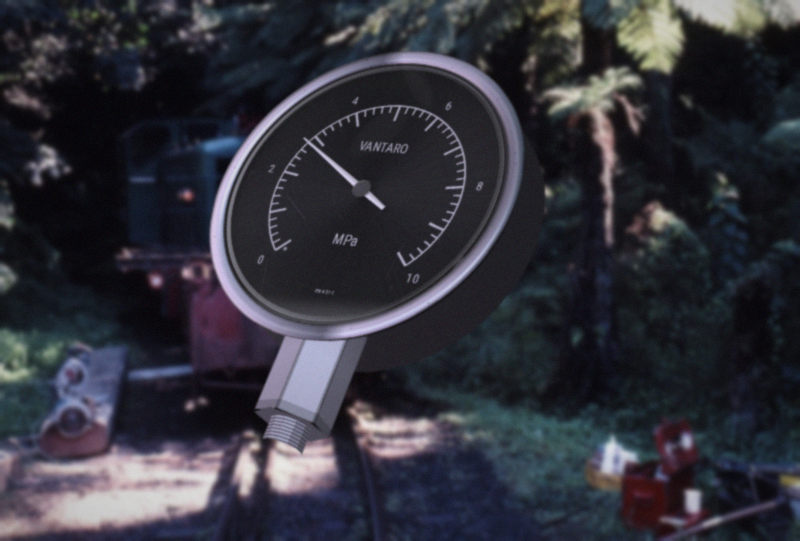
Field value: 2.8; MPa
